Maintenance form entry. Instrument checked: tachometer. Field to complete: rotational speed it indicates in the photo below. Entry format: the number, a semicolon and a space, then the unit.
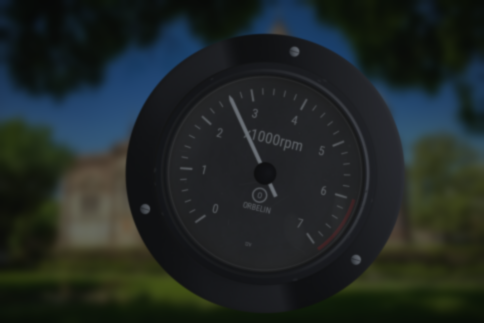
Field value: 2600; rpm
